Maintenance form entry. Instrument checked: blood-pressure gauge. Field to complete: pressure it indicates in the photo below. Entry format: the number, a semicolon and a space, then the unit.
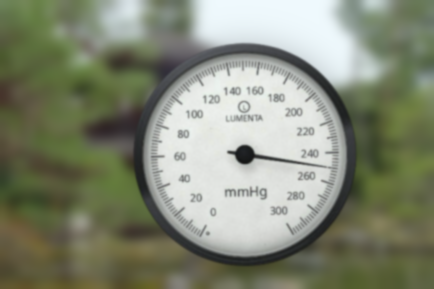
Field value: 250; mmHg
